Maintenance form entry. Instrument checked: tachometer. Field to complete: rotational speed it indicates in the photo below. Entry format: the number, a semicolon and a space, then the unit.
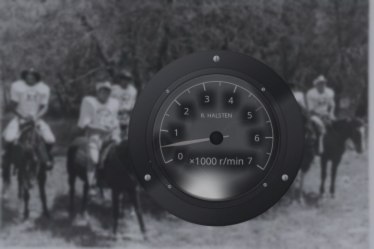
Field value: 500; rpm
